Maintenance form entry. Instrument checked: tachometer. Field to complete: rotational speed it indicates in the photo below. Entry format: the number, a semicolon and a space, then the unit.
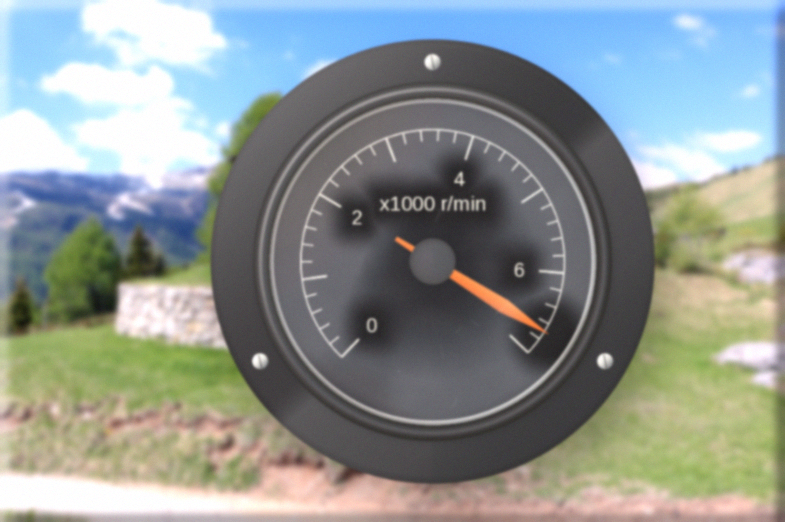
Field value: 6700; rpm
